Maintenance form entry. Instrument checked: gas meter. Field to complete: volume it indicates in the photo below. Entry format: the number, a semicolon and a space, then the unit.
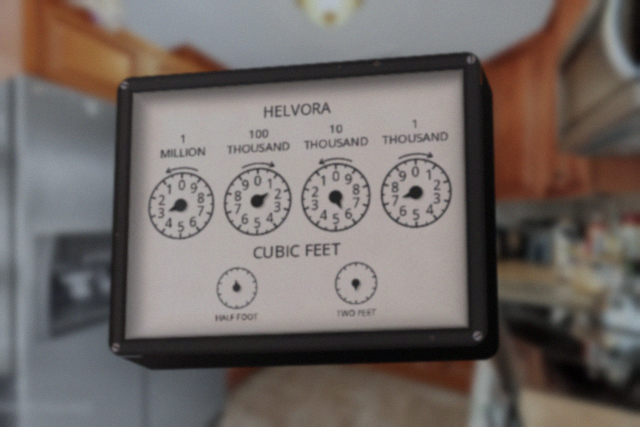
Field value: 315700; ft³
